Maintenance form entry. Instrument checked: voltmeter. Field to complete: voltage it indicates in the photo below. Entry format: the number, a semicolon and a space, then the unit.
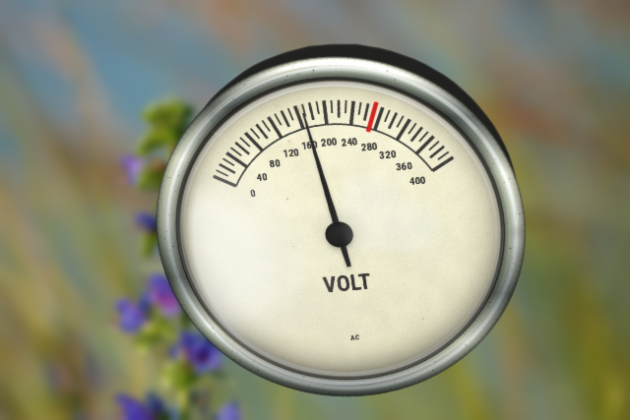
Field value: 170; V
